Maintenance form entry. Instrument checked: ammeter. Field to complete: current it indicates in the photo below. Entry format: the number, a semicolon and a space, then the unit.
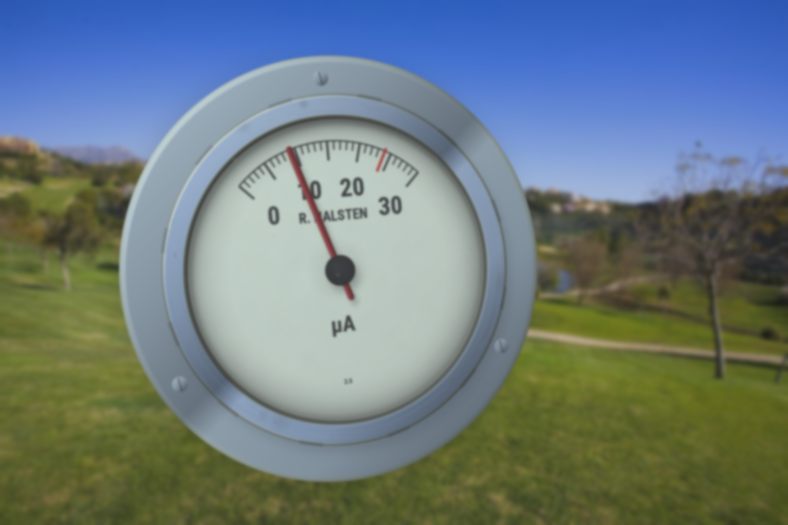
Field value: 9; µA
